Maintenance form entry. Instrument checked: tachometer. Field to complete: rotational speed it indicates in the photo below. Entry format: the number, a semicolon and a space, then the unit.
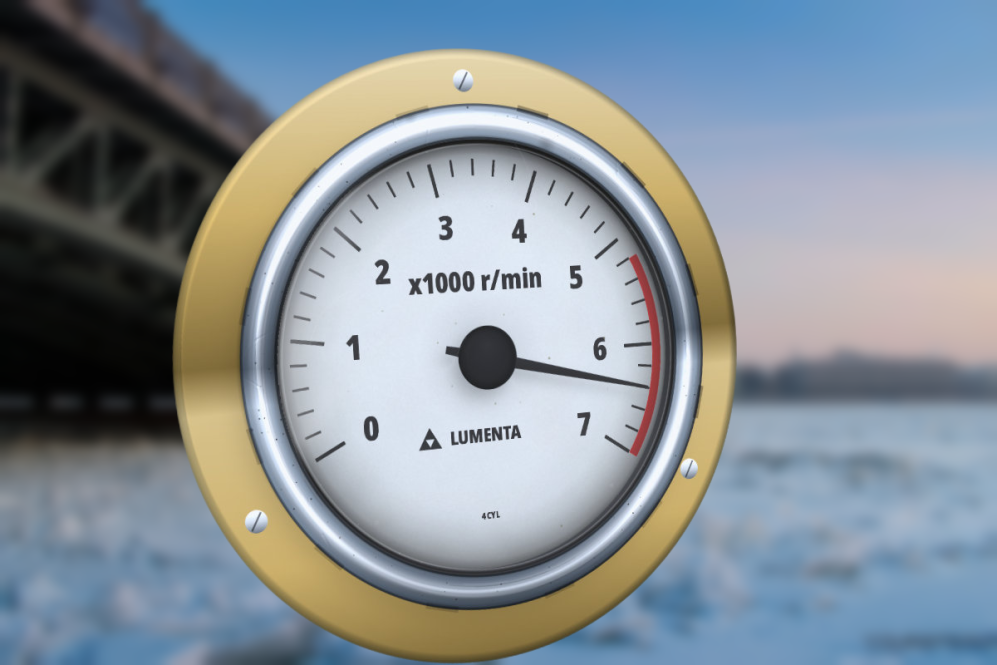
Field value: 6400; rpm
